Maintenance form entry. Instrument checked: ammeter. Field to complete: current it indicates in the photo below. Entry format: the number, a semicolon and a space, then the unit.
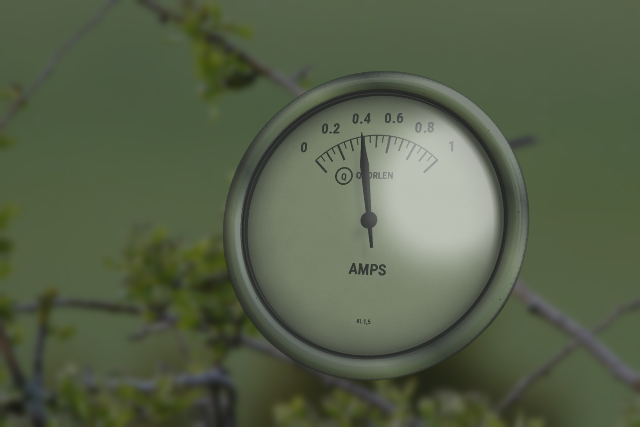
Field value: 0.4; A
